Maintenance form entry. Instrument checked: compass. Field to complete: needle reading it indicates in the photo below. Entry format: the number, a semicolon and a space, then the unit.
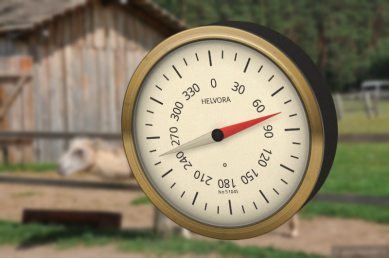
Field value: 75; °
